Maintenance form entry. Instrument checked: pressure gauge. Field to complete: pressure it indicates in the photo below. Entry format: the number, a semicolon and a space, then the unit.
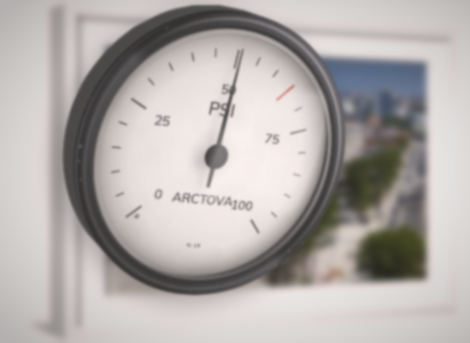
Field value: 50; psi
